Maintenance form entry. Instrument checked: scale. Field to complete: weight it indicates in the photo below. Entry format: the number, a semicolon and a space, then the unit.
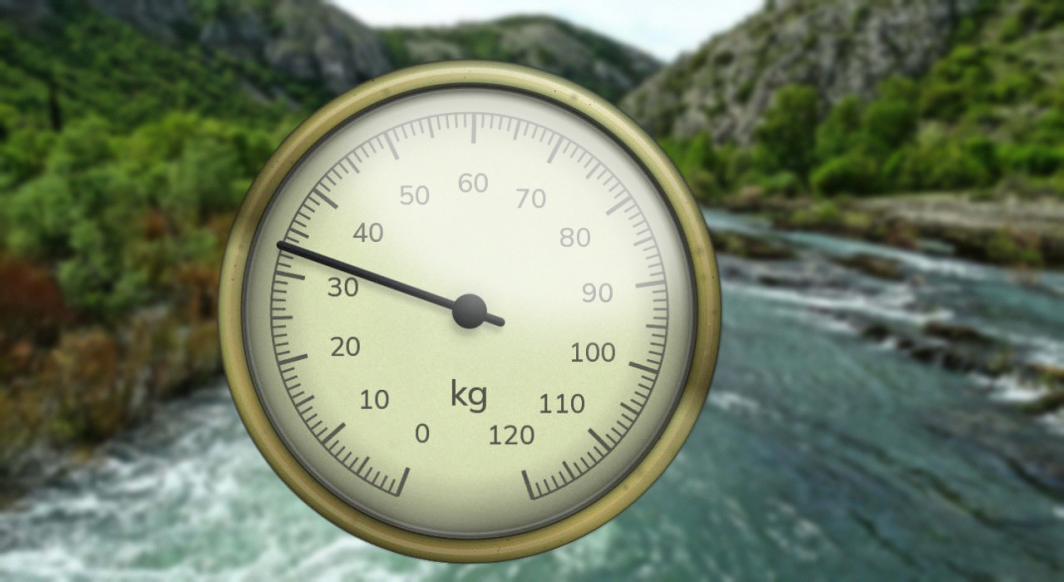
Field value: 33; kg
